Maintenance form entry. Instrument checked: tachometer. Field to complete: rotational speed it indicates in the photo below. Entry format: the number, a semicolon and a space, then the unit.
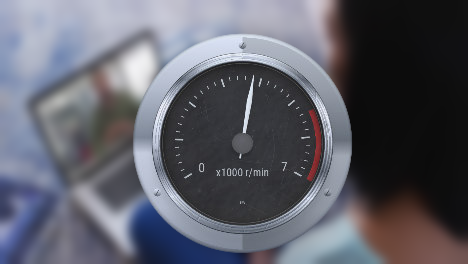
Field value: 3800; rpm
